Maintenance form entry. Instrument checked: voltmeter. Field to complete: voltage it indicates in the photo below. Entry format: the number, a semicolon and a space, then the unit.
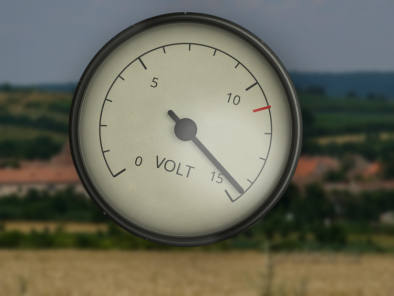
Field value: 14.5; V
